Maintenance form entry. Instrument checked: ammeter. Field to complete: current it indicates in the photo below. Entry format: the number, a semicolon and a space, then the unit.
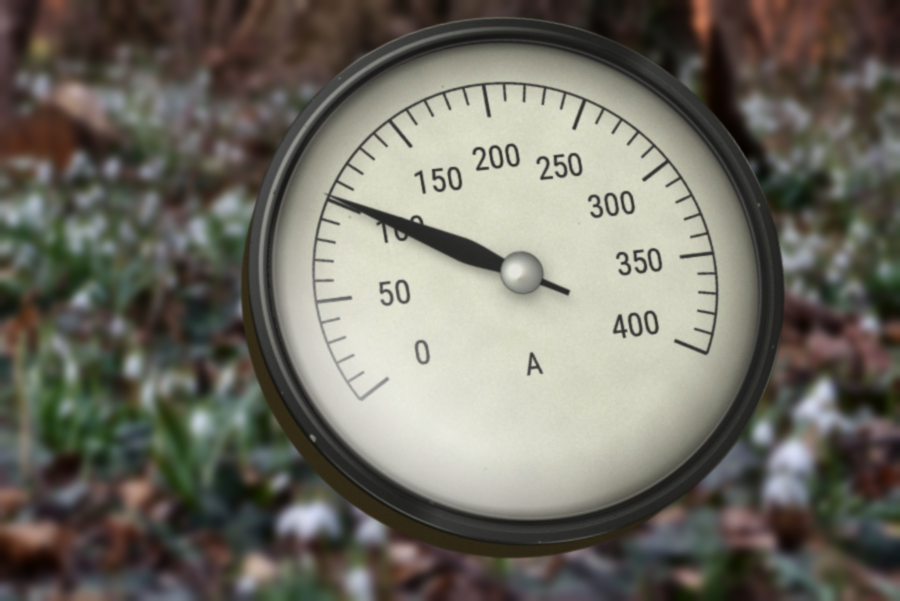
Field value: 100; A
